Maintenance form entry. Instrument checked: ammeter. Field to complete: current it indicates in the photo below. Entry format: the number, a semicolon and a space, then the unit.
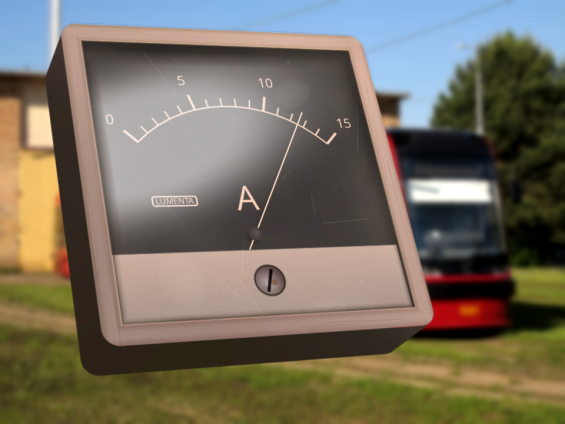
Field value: 12.5; A
